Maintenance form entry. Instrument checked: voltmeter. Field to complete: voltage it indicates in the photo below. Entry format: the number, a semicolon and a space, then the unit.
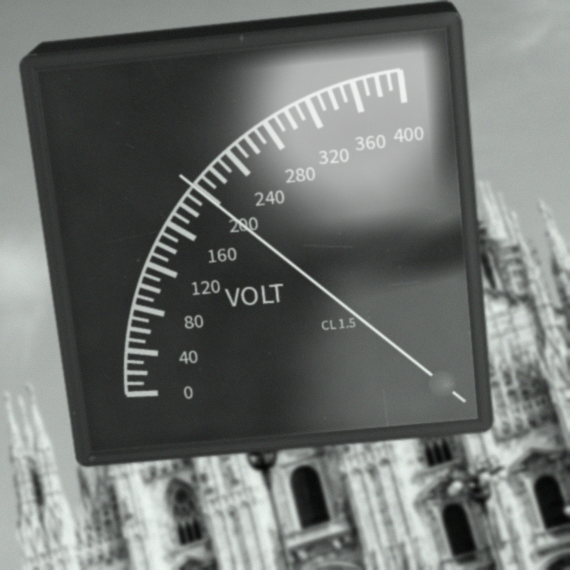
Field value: 200; V
